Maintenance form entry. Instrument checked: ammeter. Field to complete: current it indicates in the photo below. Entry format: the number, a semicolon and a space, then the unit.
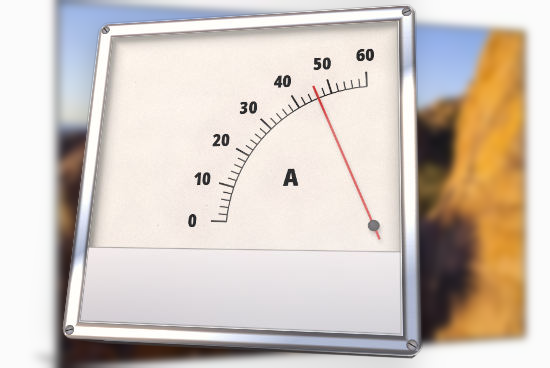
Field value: 46; A
